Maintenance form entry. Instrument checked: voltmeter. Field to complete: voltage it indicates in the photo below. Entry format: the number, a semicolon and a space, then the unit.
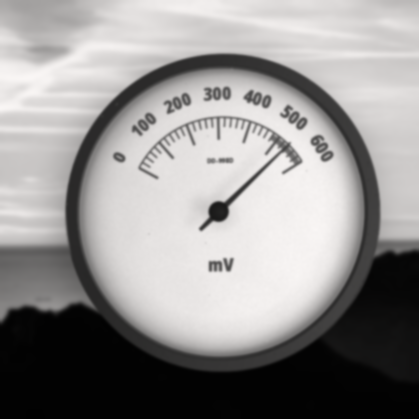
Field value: 540; mV
